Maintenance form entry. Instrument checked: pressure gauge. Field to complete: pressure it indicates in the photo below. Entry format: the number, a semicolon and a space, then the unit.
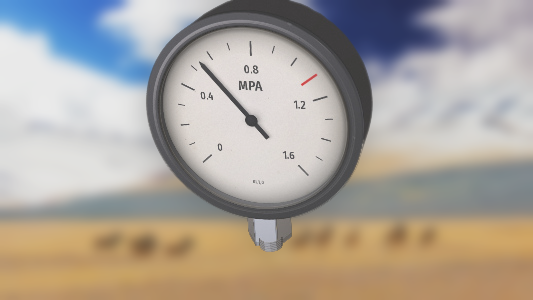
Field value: 0.55; MPa
